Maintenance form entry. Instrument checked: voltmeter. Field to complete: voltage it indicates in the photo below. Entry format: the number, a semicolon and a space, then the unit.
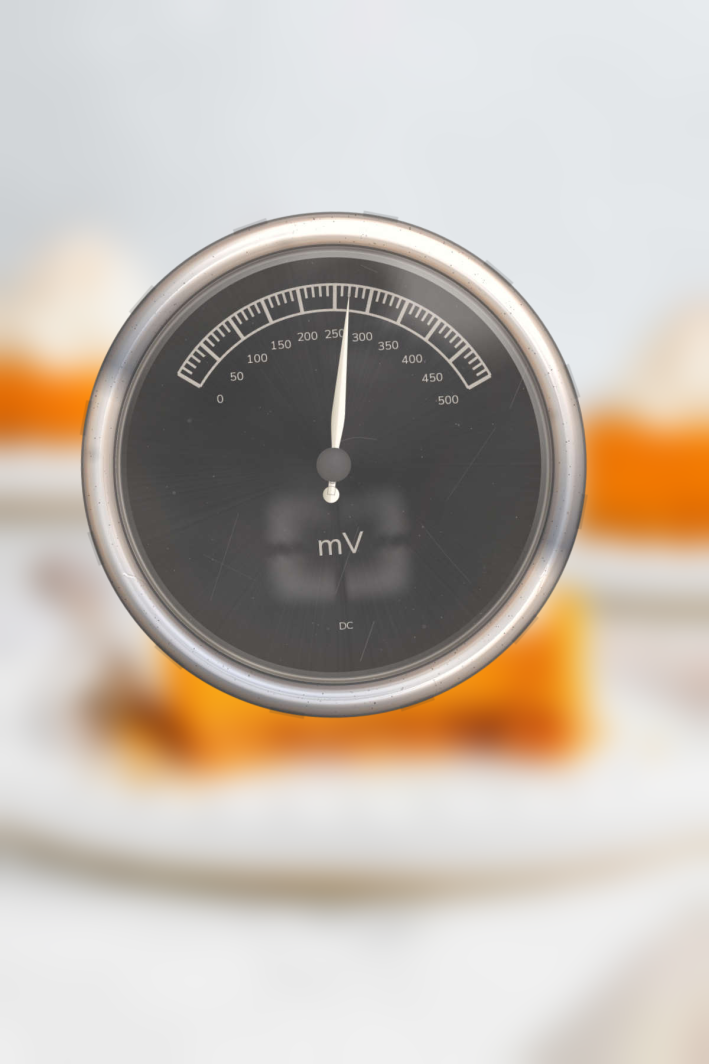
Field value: 270; mV
